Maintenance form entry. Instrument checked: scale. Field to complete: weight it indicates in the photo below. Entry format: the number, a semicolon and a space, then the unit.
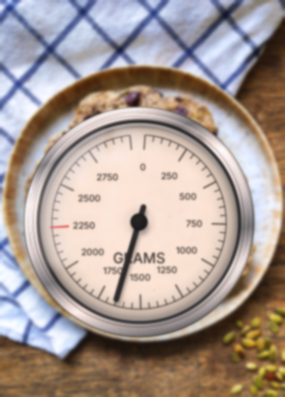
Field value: 1650; g
